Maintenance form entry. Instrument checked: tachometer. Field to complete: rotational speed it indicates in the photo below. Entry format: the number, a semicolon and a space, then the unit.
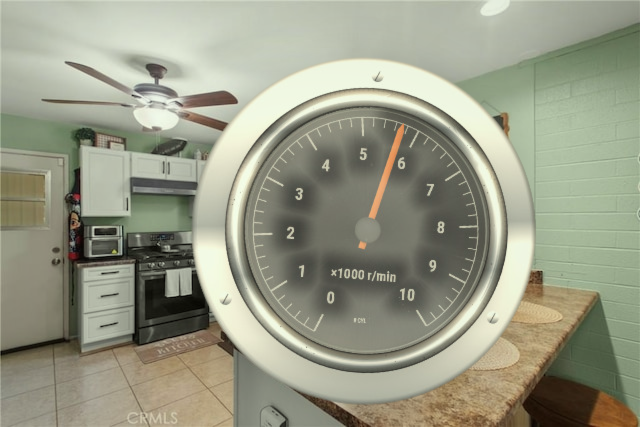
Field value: 5700; rpm
